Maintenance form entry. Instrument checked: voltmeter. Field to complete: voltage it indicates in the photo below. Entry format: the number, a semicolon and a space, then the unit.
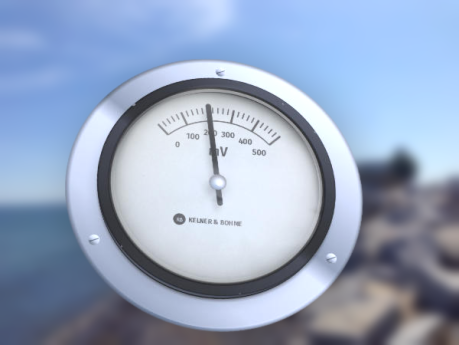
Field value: 200; mV
